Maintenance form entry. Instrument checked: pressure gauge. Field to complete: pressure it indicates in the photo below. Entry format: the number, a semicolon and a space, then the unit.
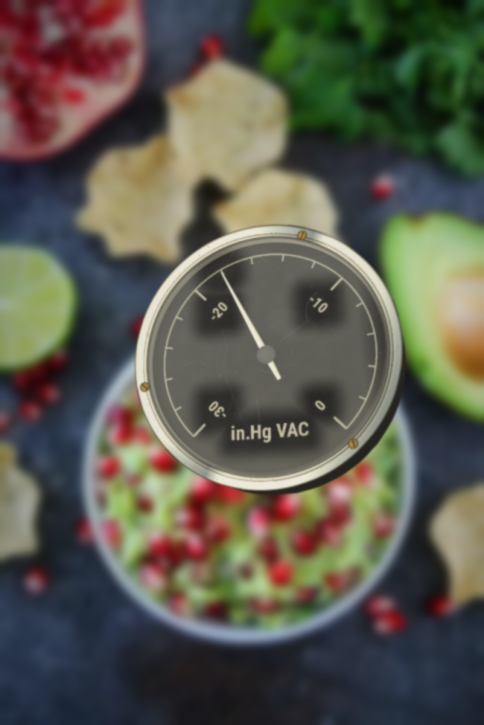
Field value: -18; inHg
